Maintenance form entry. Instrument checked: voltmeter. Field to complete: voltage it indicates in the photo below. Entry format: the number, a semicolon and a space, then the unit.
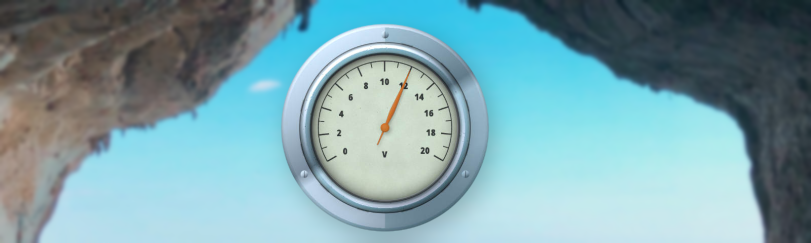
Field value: 12; V
